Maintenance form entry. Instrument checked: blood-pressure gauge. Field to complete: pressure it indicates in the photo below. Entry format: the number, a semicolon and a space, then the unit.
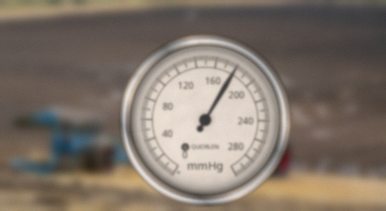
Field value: 180; mmHg
